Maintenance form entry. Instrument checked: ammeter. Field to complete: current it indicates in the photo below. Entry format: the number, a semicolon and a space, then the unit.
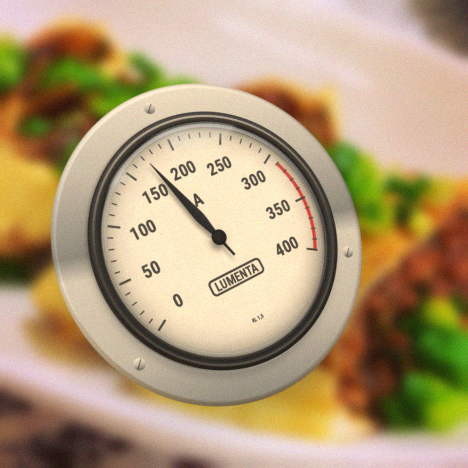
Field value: 170; A
